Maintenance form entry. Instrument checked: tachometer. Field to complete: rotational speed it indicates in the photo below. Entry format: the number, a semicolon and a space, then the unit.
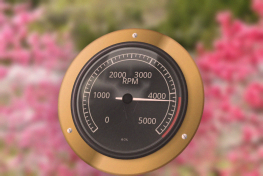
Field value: 4200; rpm
